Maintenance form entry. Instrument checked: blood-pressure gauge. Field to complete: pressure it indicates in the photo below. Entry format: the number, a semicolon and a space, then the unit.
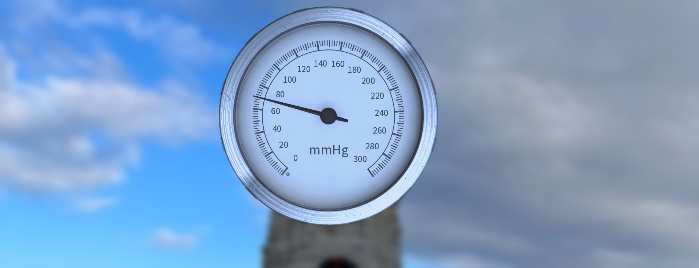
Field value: 70; mmHg
